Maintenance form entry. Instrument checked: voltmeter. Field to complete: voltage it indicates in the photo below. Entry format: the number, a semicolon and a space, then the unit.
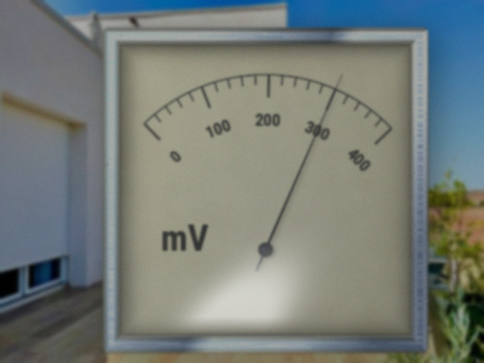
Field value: 300; mV
